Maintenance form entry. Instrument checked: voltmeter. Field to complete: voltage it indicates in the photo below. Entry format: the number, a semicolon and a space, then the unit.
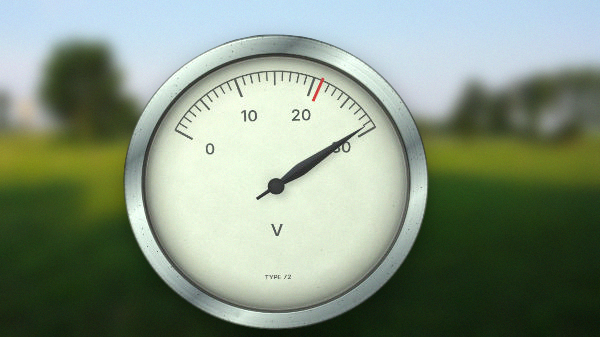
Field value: 29; V
